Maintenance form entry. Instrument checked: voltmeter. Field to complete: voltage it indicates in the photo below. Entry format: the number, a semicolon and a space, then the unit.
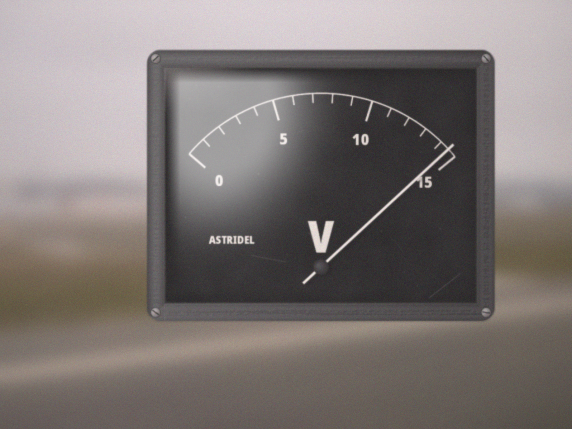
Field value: 14.5; V
